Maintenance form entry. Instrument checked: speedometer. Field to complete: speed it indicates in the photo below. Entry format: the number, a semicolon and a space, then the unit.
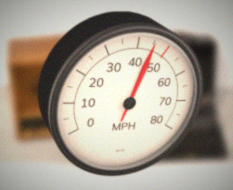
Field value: 45; mph
